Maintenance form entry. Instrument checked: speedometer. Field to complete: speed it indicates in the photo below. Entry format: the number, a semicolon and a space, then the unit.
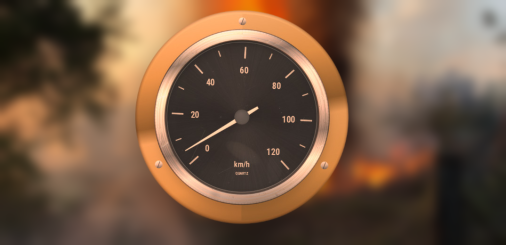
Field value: 5; km/h
